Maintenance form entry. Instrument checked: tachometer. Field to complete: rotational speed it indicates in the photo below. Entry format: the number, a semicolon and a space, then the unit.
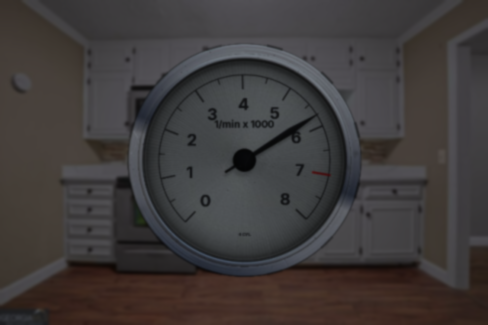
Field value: 5750; rpm
